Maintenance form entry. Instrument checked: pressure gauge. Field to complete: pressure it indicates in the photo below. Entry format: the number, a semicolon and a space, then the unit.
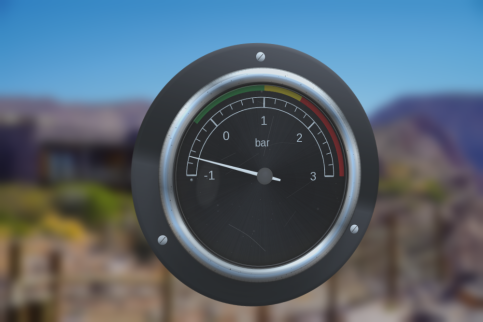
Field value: -0.7; bar
